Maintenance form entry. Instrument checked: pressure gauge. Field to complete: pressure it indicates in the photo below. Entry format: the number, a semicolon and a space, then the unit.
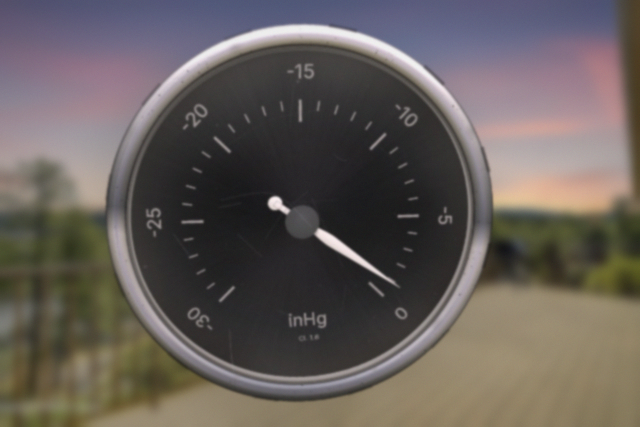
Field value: -1; inHg
